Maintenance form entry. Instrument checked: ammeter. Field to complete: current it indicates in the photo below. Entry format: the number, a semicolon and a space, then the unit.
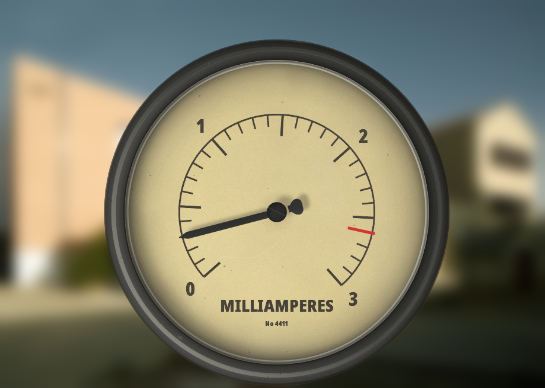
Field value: 0.3; mA
